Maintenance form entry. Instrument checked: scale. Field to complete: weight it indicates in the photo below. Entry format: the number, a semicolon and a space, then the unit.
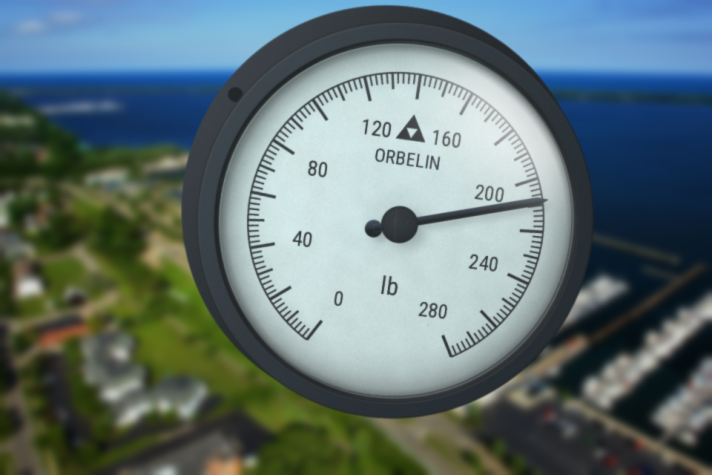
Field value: 208; lb
